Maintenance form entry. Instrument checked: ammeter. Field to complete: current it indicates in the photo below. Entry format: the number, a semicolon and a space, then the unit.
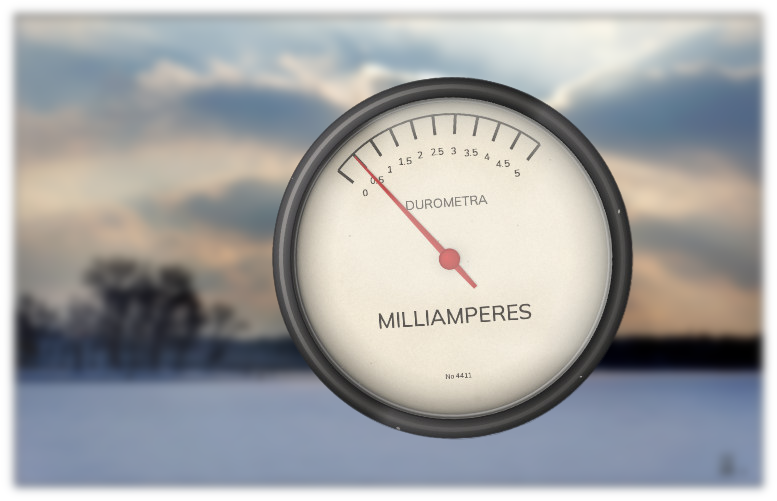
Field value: 0.5; mA
